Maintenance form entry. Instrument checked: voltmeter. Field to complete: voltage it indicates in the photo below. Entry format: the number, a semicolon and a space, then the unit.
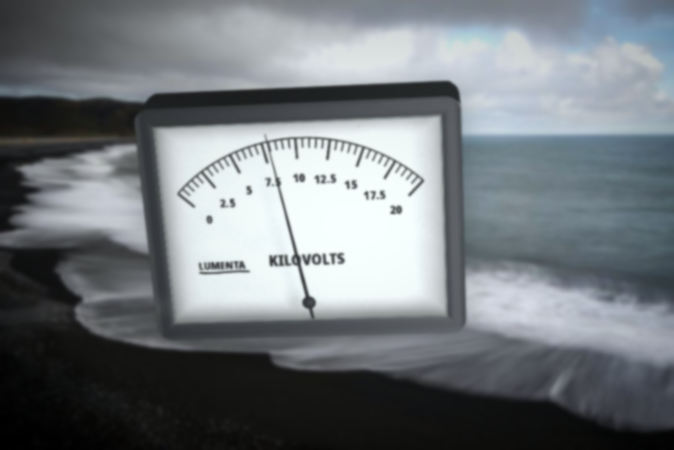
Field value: 8; kV
